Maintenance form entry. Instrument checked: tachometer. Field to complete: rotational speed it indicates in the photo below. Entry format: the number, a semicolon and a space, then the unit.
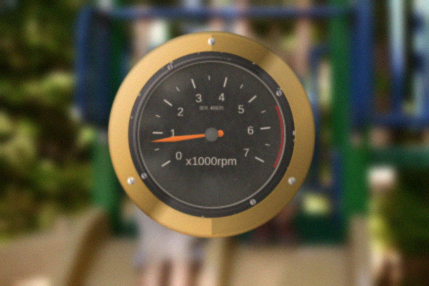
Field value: 750; rpm
